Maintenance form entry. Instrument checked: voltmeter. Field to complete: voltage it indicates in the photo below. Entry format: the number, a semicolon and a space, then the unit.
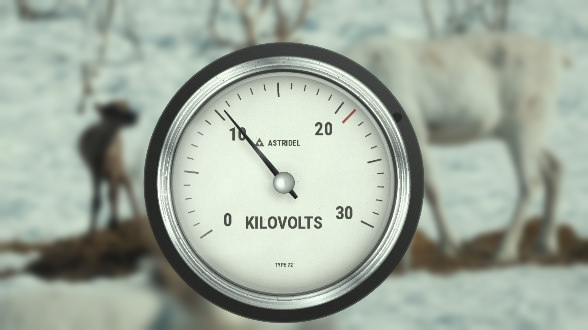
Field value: 10.5; kV
